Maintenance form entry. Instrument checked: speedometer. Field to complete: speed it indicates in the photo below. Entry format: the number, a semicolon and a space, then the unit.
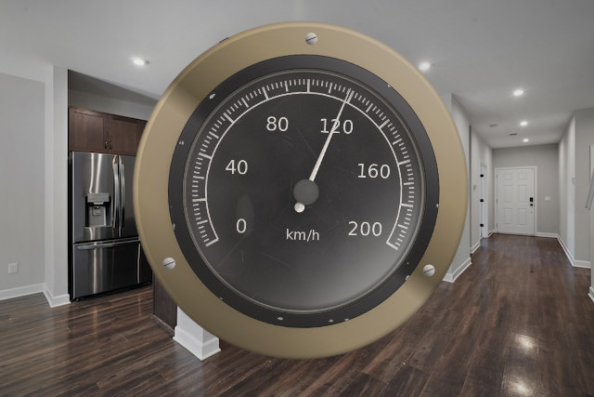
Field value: 118; km/h
